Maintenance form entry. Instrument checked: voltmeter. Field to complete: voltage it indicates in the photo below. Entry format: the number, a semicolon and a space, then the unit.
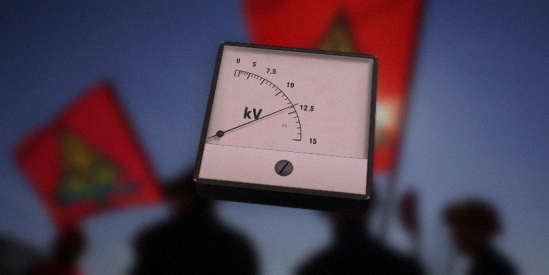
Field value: 12; kV
